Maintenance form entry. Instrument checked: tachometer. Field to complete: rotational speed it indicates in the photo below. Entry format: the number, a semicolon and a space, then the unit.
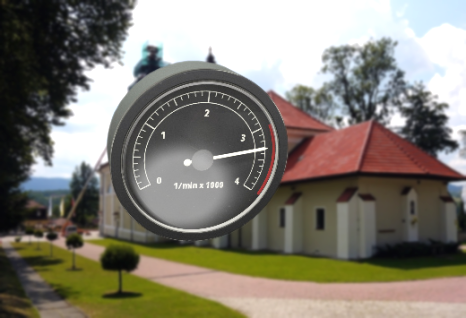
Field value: 3300; rpm
